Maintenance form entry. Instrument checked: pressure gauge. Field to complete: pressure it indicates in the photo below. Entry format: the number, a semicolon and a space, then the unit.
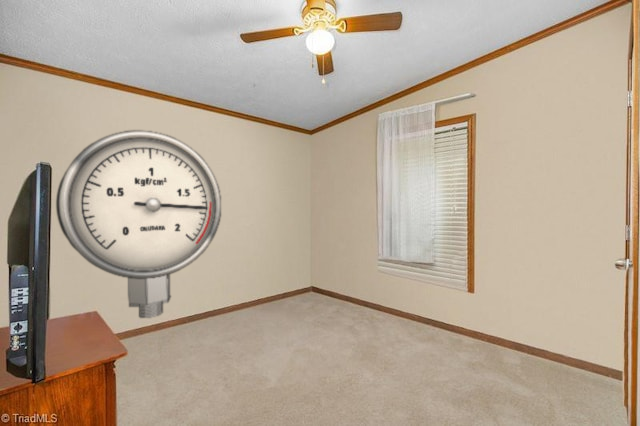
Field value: 1.7; kg/cm²
